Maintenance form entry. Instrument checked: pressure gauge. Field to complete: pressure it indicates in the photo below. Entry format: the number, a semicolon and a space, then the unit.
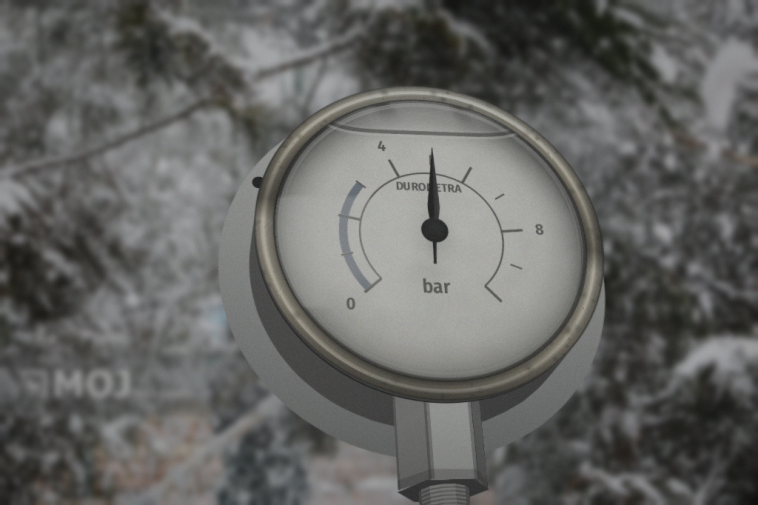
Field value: 5; bar
